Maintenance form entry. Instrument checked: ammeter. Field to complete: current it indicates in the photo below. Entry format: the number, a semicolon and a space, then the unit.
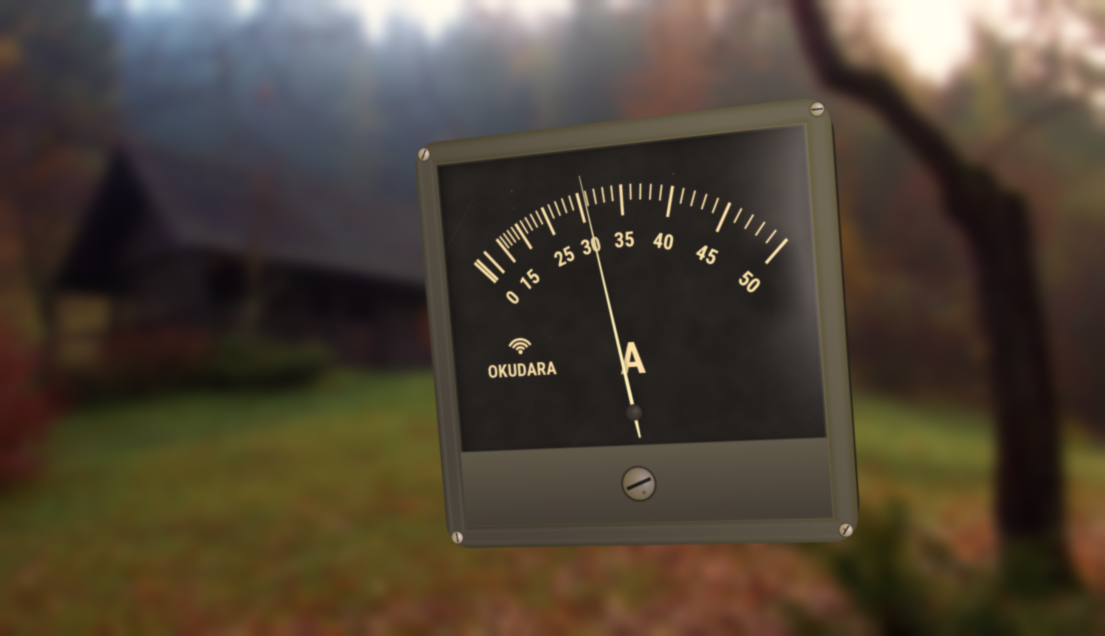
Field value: 31; A
